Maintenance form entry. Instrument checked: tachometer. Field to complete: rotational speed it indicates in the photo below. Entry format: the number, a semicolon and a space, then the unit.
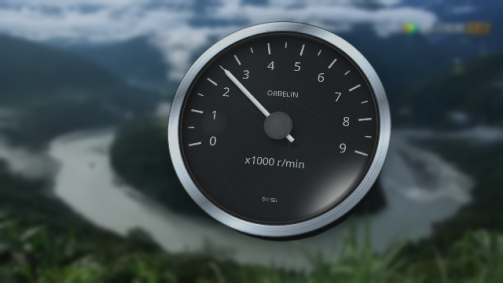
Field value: 2500; rpm
